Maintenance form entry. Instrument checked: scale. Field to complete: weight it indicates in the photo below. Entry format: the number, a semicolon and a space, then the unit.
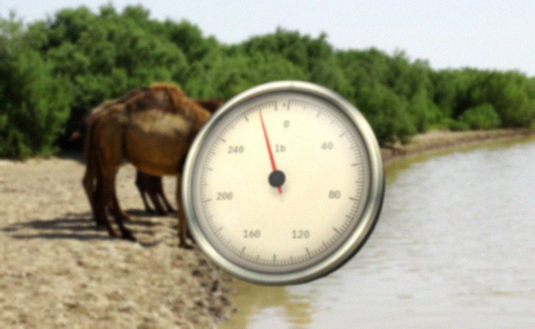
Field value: 270; lb
